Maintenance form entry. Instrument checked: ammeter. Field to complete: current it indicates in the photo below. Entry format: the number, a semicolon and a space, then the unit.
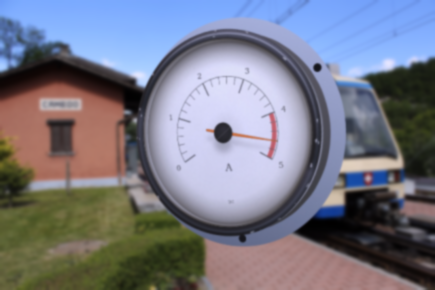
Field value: 4.6; A
